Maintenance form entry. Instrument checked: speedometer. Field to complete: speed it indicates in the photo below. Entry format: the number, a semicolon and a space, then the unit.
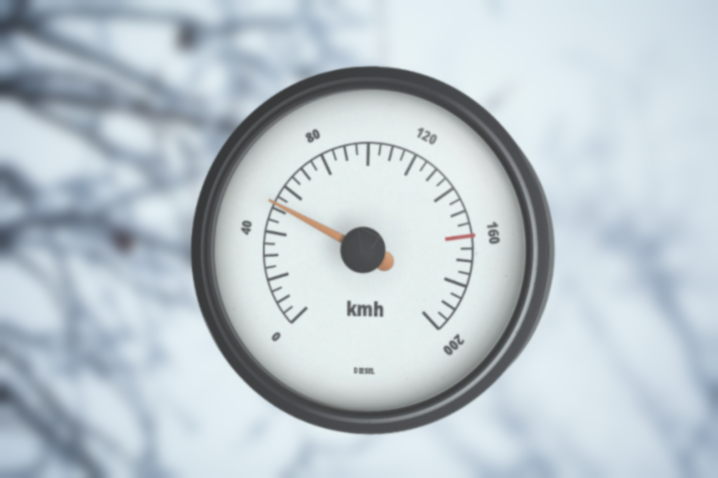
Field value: 52.5; km/h
